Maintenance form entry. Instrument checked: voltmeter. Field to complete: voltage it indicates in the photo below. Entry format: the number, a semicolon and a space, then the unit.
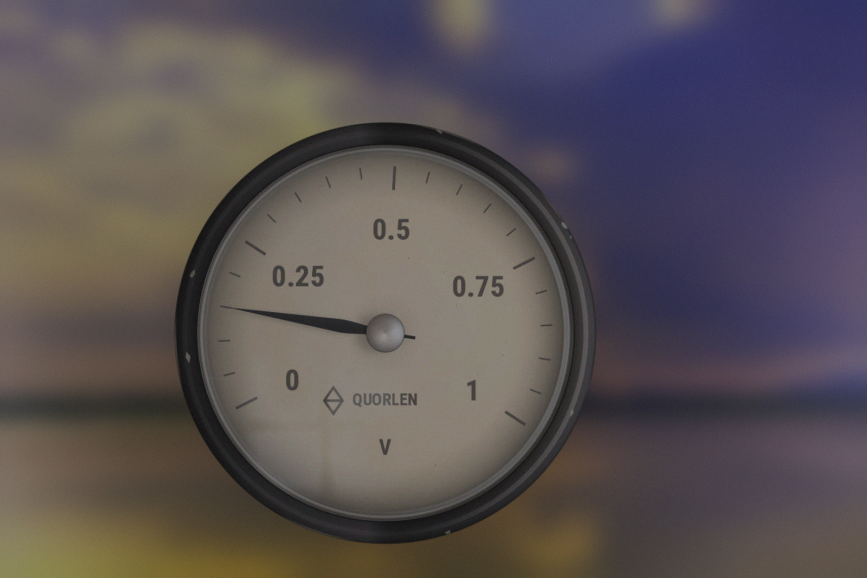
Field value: 0.15; V
